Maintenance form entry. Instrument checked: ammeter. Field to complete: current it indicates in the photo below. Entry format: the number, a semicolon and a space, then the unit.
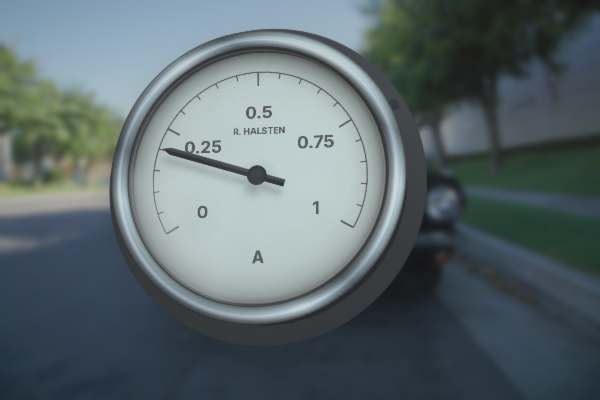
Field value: 0.2; A
